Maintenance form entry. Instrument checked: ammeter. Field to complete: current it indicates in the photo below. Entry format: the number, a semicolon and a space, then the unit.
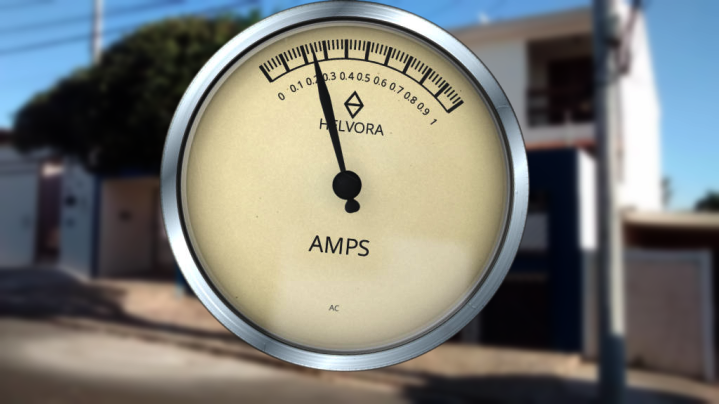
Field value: 0.24; A
